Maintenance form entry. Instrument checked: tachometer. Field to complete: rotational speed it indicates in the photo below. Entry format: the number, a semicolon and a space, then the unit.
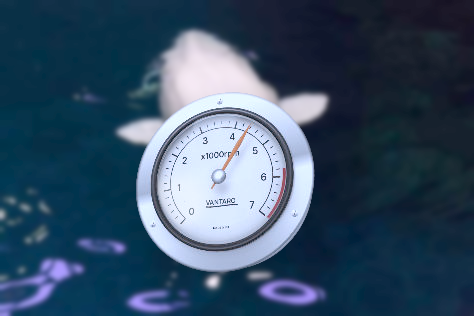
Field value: 4400; rpm
